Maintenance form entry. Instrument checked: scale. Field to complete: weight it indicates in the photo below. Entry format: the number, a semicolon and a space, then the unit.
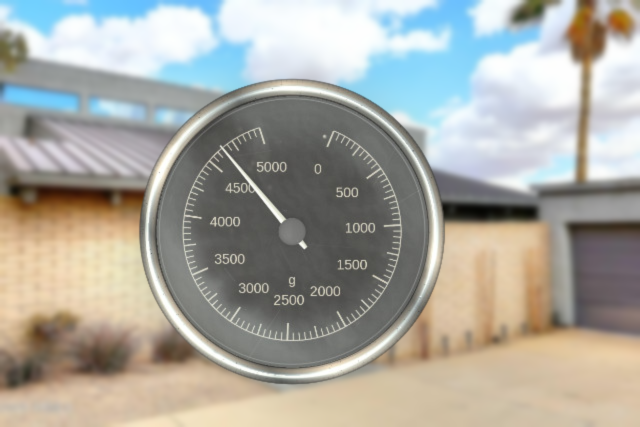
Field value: 4650; g
